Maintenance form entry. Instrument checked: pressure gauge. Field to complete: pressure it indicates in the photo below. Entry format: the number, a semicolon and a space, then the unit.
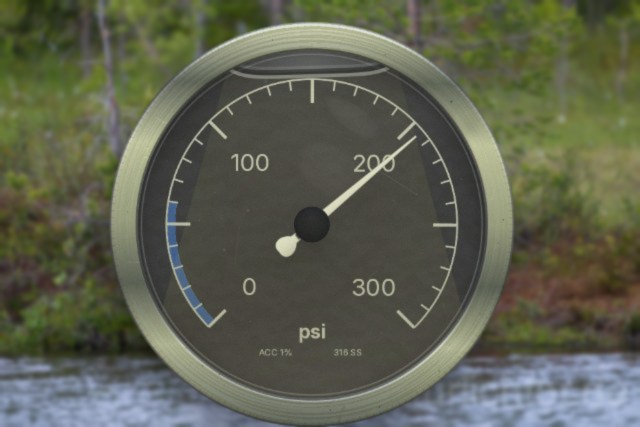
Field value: 205; psi
